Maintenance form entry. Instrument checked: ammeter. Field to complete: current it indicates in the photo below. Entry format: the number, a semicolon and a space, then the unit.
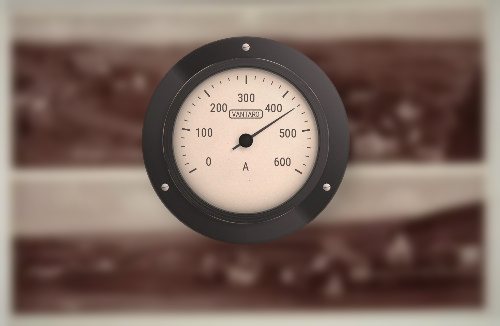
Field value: 440; A
